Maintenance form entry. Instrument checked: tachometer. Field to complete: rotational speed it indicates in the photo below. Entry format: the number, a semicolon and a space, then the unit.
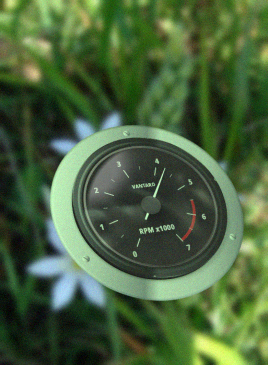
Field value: 4250; rpm
